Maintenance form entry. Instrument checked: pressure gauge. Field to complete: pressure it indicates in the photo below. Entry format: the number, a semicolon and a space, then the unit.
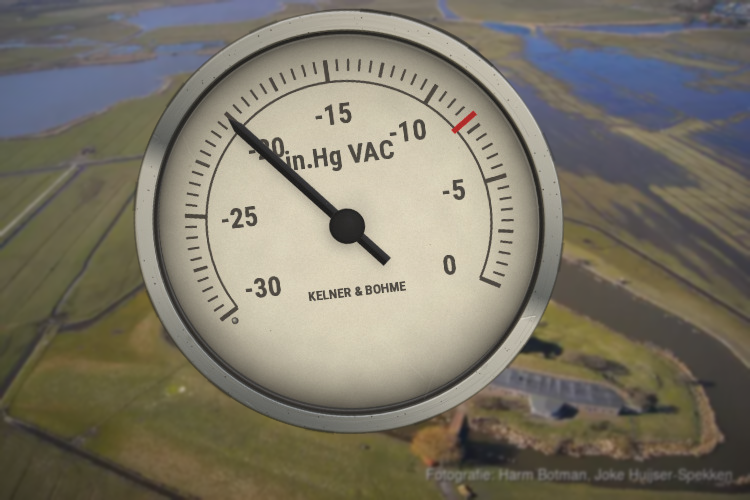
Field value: -20; inHg
